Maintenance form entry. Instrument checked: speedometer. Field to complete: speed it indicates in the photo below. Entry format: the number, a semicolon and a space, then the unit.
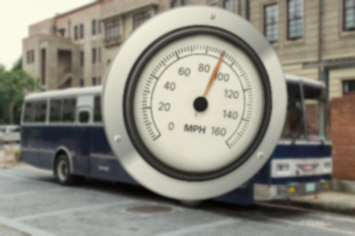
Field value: 90; mph
